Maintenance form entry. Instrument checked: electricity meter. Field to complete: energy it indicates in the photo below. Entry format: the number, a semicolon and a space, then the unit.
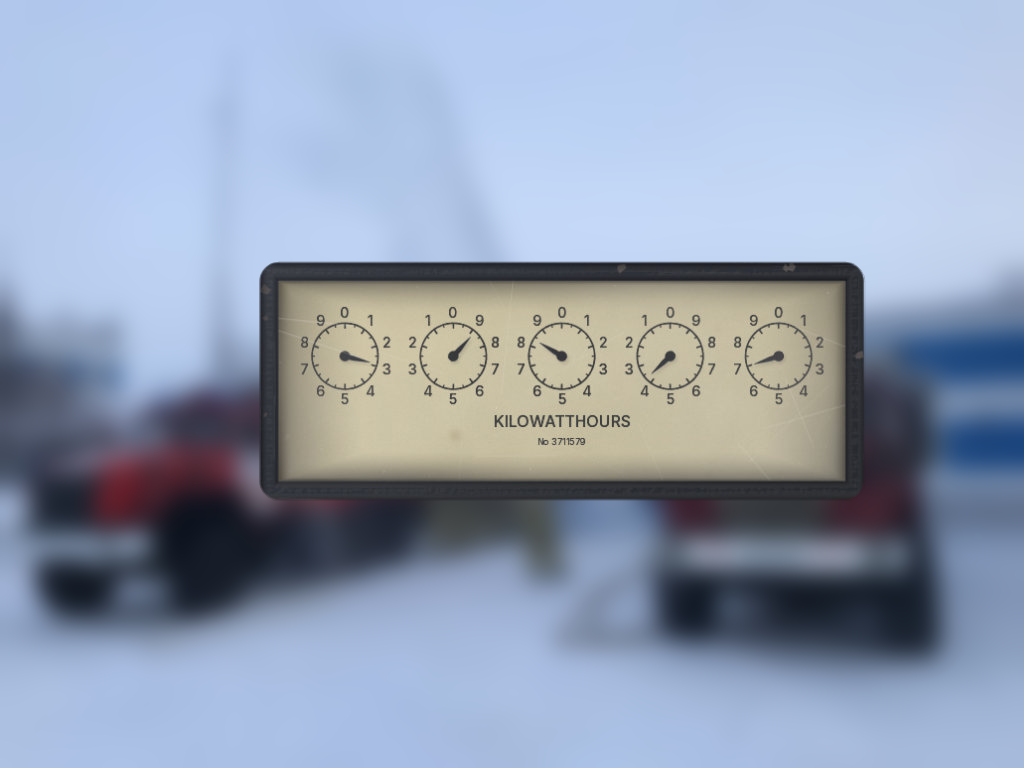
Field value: 28837; kWh
